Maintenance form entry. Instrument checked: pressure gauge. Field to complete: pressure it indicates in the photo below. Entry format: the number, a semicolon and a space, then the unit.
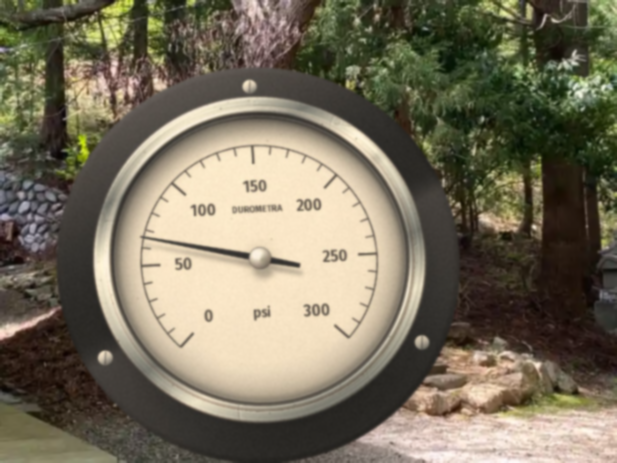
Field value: 65; psi
